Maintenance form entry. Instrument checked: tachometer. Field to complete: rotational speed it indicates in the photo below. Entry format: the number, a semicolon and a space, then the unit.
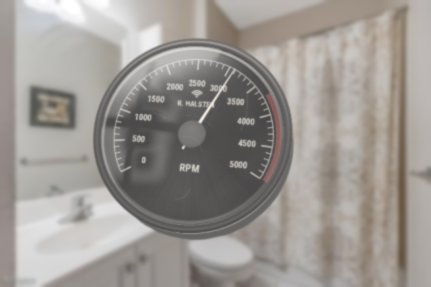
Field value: 3100; rpm
